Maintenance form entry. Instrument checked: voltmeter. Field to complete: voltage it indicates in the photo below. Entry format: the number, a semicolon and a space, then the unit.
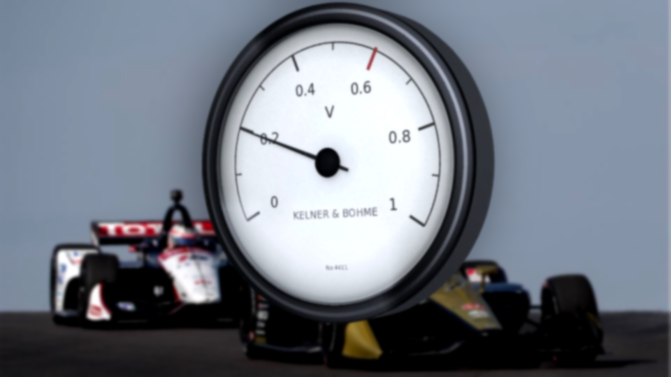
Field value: 0.2; V
